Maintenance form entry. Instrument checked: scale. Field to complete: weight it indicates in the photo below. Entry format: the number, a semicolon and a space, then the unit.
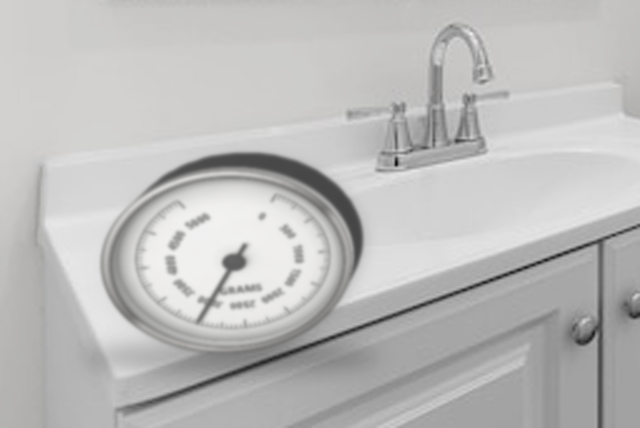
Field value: 3000; g
